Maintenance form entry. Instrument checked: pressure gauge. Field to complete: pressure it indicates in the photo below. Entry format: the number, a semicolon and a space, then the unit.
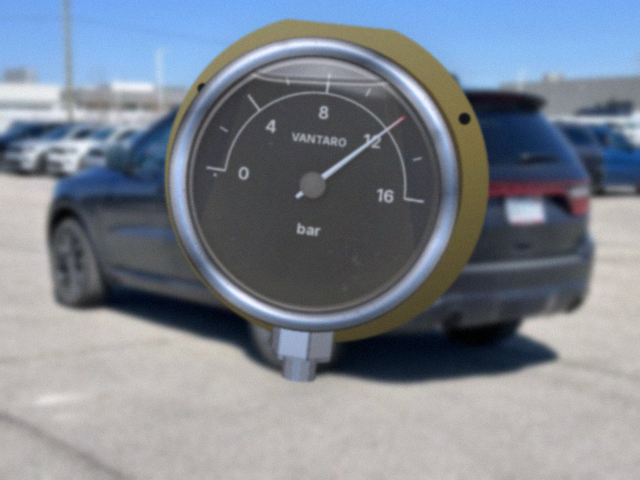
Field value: 12; bar
